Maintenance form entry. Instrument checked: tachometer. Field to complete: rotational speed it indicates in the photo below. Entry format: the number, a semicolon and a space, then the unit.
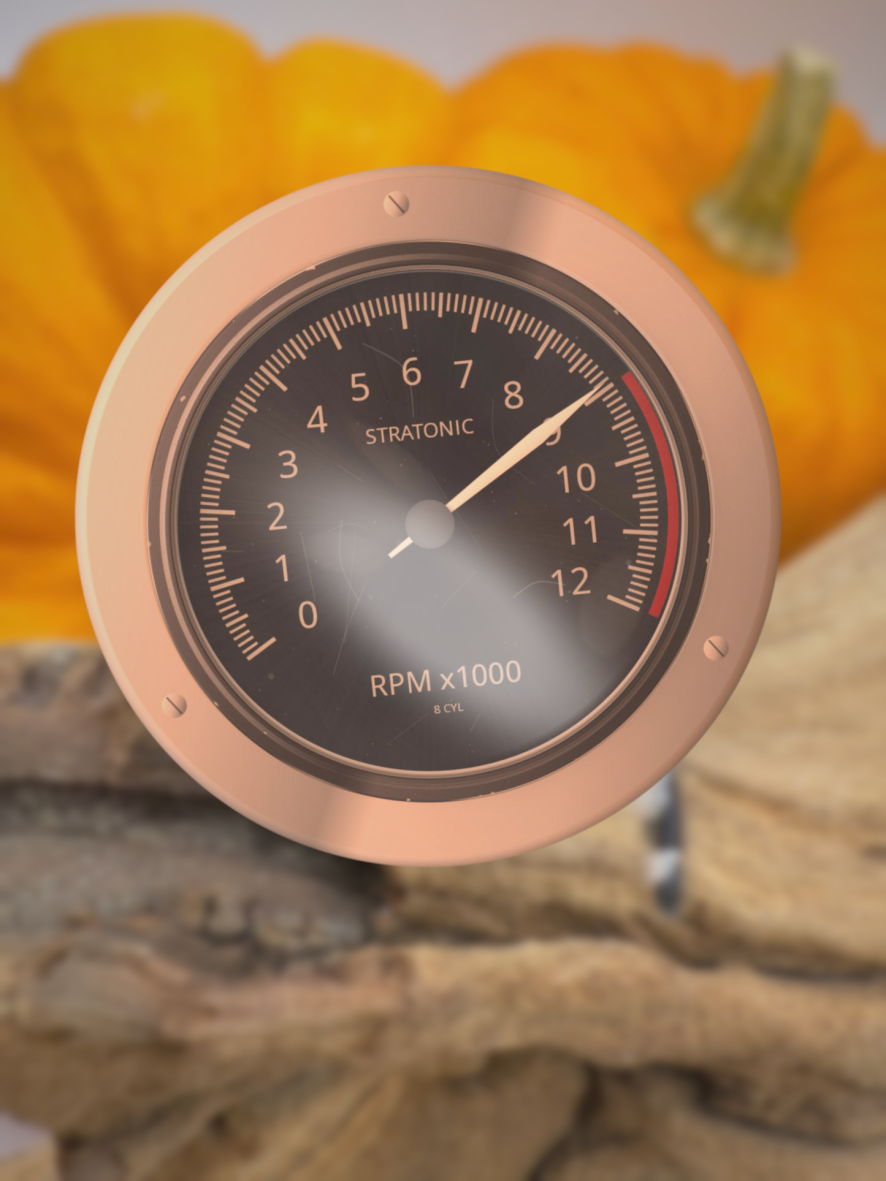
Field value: 8900; rpm
